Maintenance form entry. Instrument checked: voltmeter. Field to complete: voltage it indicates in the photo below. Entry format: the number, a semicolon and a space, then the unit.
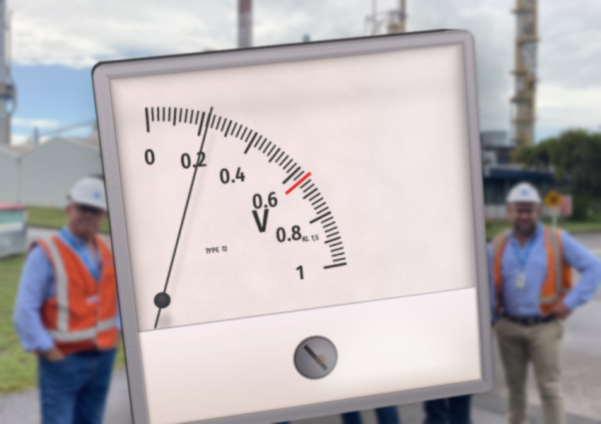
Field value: 0.22; V
